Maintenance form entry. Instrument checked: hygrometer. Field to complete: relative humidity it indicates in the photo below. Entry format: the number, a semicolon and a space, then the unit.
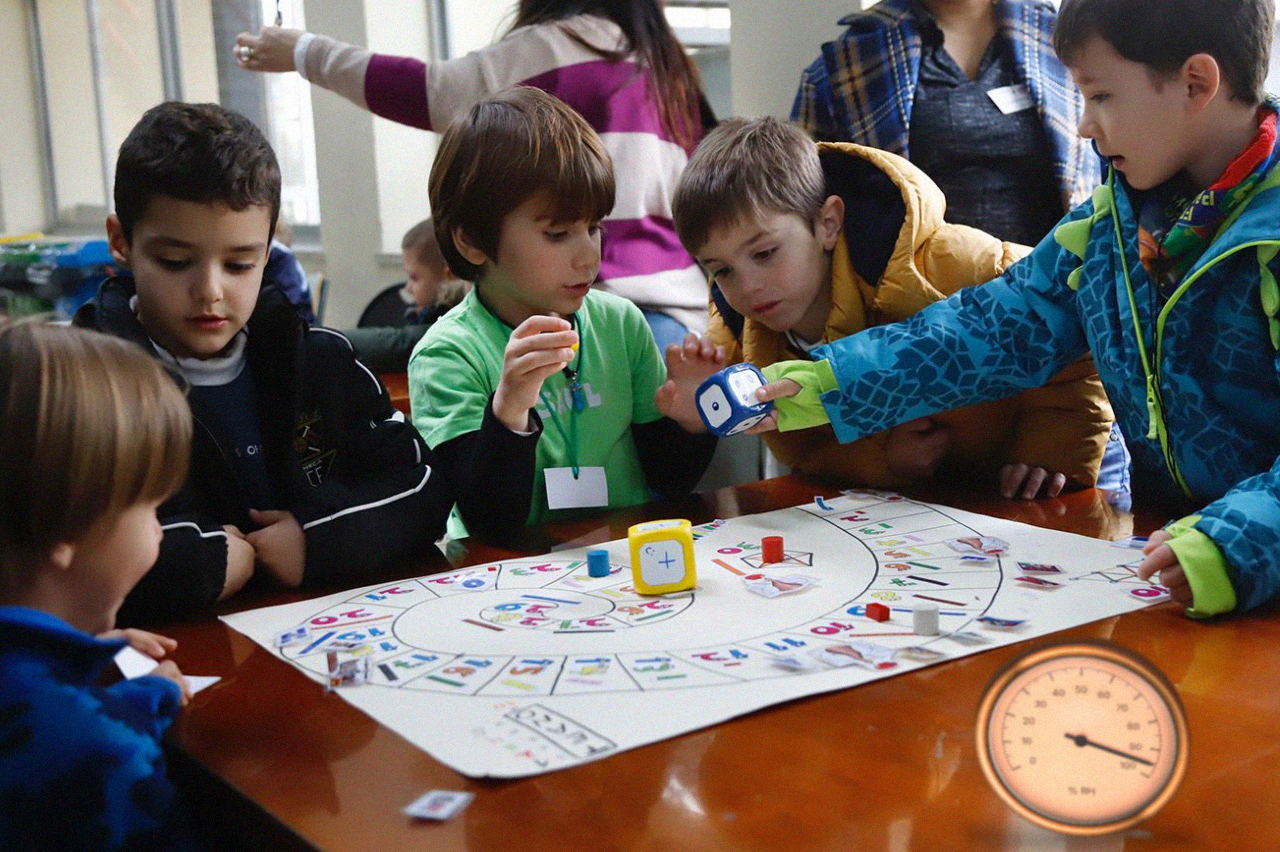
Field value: 95; %
